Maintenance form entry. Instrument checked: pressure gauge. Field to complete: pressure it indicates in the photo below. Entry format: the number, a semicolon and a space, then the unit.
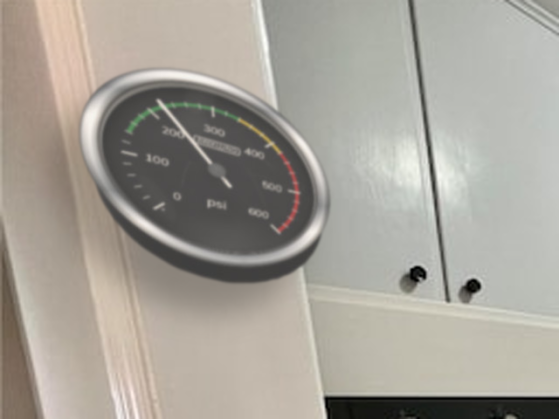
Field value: 220; psi
